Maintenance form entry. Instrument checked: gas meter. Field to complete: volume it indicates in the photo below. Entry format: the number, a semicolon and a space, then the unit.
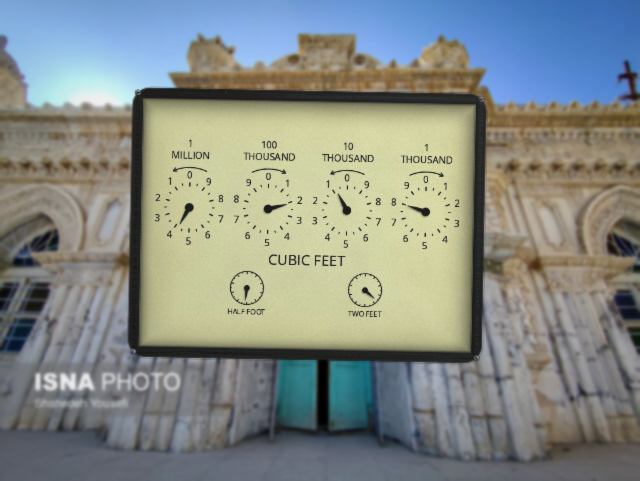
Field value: 420800; ft³
